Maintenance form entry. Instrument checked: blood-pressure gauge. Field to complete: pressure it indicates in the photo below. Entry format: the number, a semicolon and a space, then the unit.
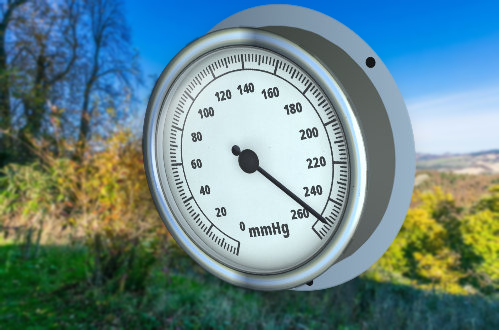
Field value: 250; mmHg
